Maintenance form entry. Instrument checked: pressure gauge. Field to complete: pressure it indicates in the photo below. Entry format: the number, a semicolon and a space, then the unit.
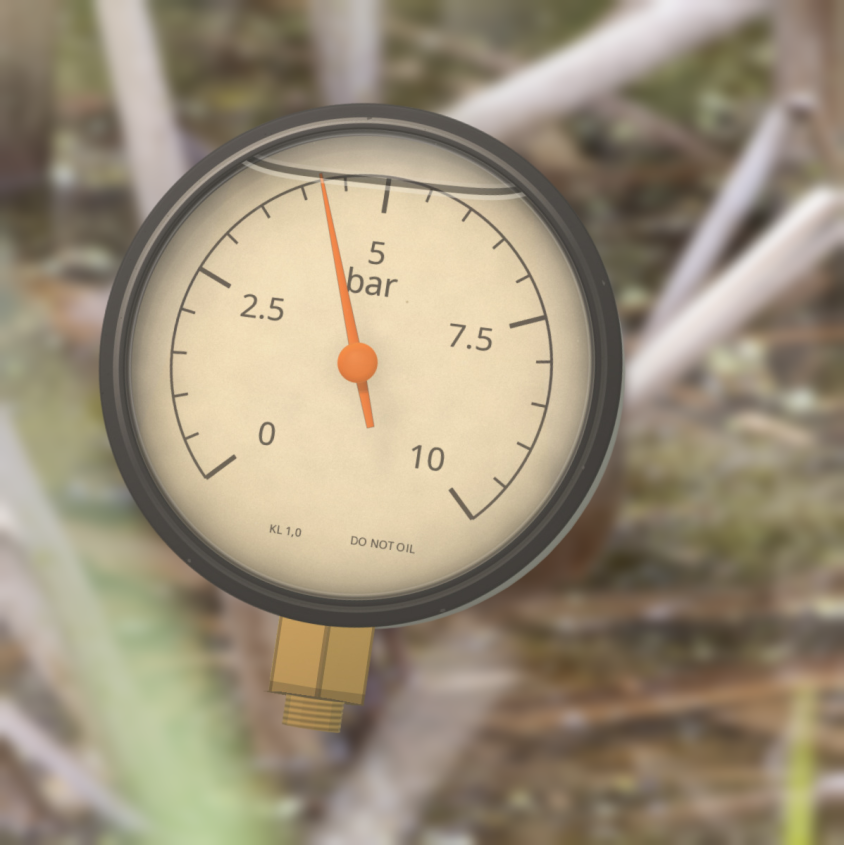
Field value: 4.25; bar
